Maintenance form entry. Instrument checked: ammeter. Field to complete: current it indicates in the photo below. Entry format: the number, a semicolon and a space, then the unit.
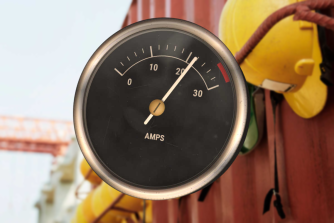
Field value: 22; A
